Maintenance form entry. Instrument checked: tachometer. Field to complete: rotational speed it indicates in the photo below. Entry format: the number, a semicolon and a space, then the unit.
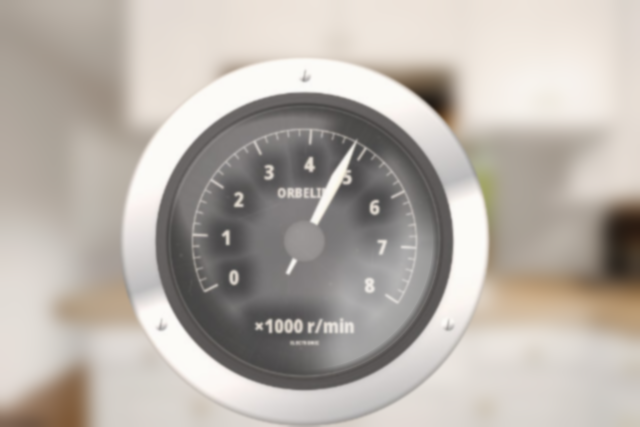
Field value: 4800; rpm
